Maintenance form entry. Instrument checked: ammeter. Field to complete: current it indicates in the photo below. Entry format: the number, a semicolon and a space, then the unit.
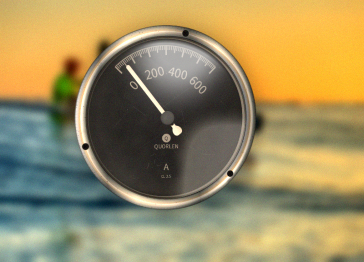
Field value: 50; A
